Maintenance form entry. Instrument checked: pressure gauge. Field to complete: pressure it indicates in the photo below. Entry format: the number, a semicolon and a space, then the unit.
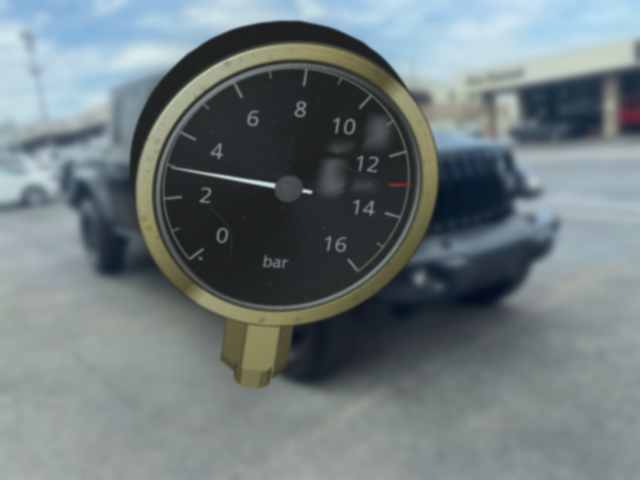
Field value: 3; bar
